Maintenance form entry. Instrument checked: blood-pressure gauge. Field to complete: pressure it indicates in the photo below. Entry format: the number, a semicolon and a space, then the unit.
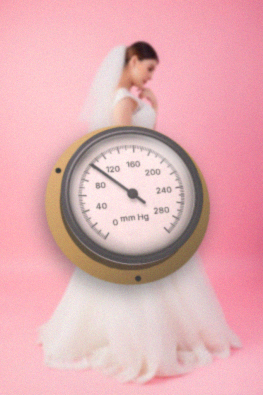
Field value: 100; mmHg
